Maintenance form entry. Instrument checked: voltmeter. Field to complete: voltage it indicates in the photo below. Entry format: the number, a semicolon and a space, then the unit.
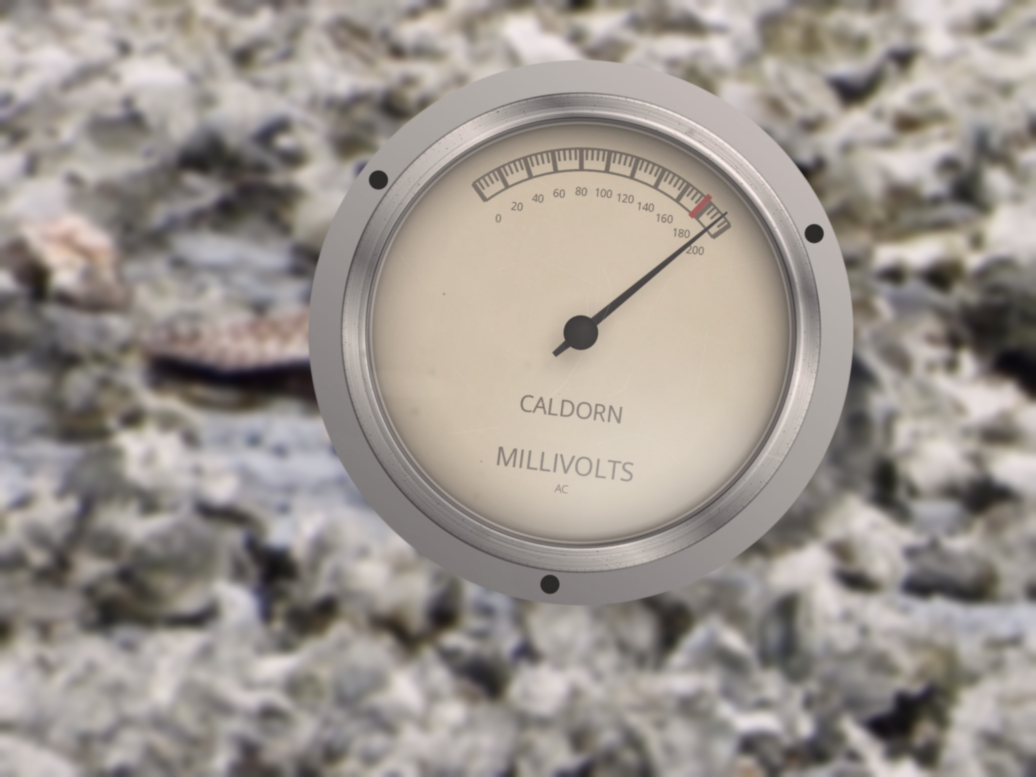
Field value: 192; mV
